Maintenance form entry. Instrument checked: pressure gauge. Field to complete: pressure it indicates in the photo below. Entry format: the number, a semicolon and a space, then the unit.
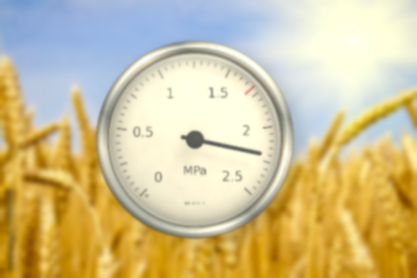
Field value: 2.2; MPa
